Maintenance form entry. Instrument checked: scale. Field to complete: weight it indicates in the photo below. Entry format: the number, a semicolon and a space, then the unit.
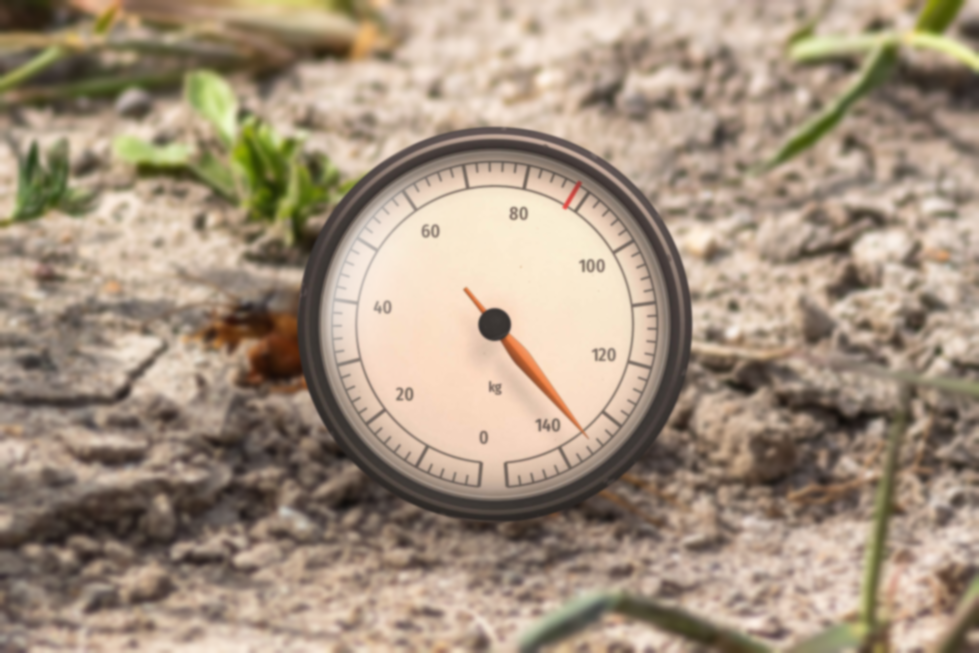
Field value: 135; kg
